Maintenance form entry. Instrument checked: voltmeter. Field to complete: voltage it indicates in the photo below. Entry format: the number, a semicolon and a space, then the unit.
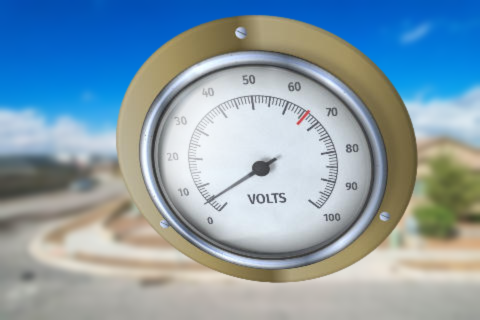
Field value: 5; V
